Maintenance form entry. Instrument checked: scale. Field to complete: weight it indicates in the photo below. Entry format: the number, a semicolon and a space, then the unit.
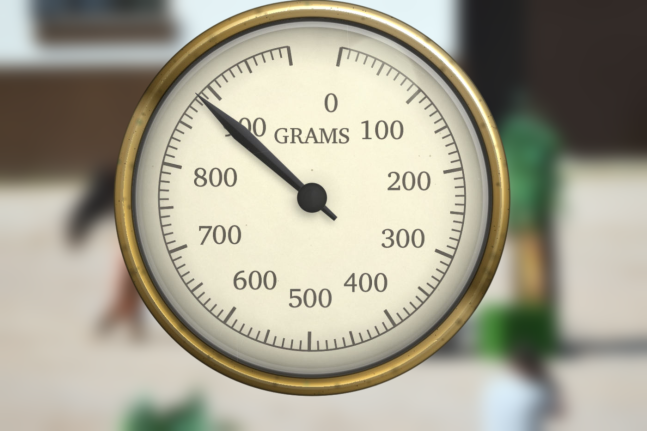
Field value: 885; g
